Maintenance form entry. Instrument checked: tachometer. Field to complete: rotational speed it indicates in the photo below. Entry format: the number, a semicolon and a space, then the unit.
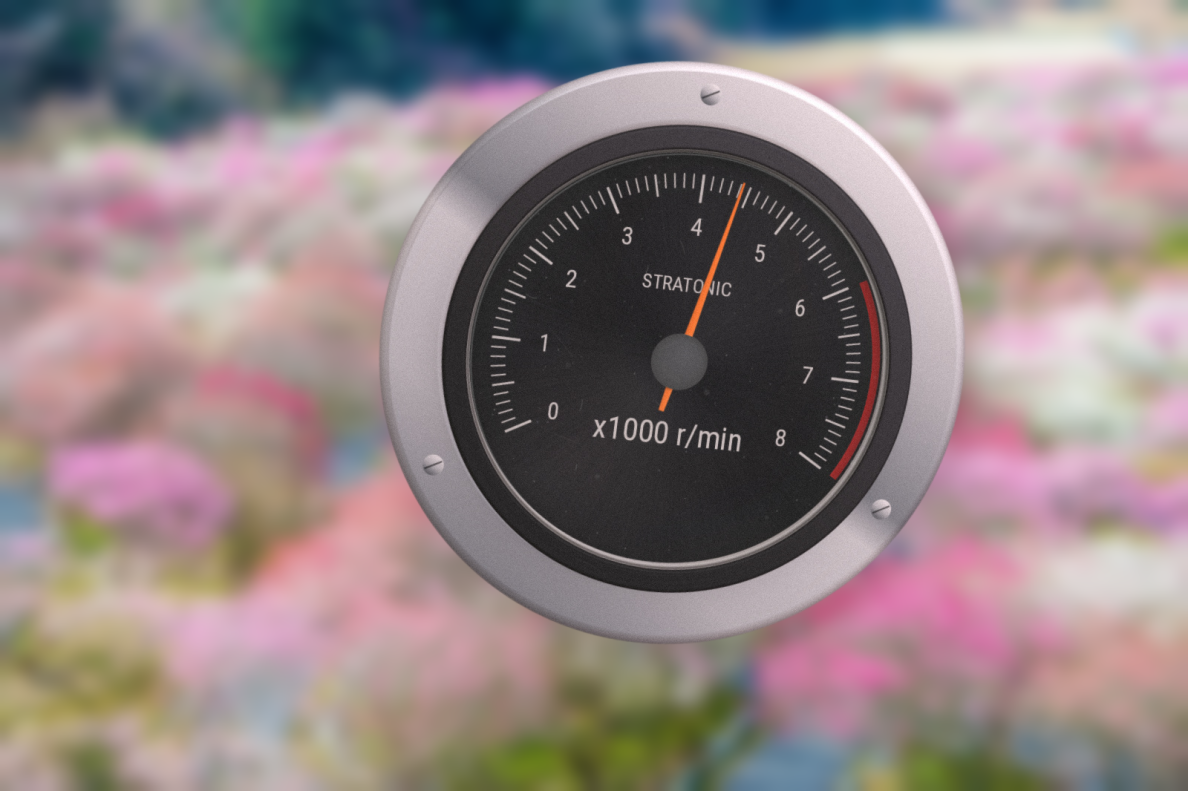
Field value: 4400; rpm
